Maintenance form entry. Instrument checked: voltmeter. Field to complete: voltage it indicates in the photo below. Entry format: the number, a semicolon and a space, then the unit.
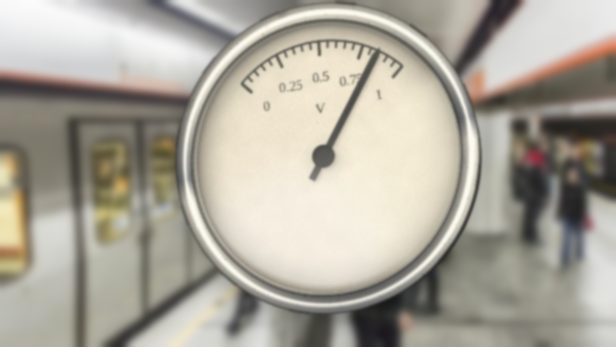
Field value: 0.85; V
